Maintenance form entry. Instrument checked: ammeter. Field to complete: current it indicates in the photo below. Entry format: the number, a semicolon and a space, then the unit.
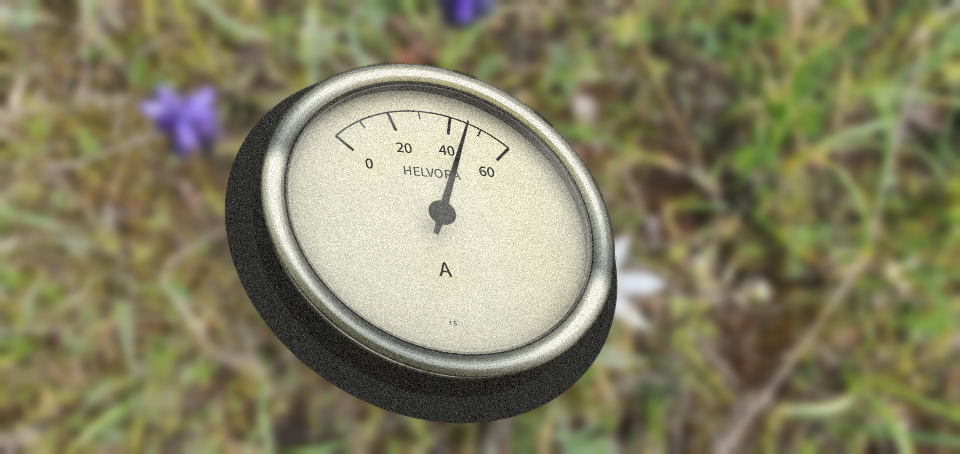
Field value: 45; A
